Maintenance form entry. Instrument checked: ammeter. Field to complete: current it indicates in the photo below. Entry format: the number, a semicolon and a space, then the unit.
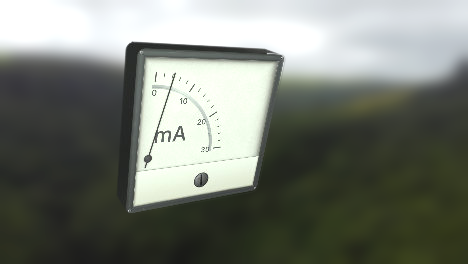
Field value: 4; mA
